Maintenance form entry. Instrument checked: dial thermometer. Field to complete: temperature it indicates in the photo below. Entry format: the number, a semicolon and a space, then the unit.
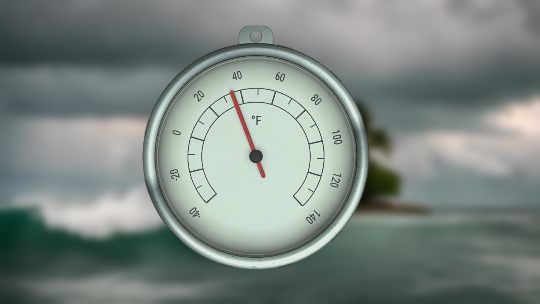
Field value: 35; °F
